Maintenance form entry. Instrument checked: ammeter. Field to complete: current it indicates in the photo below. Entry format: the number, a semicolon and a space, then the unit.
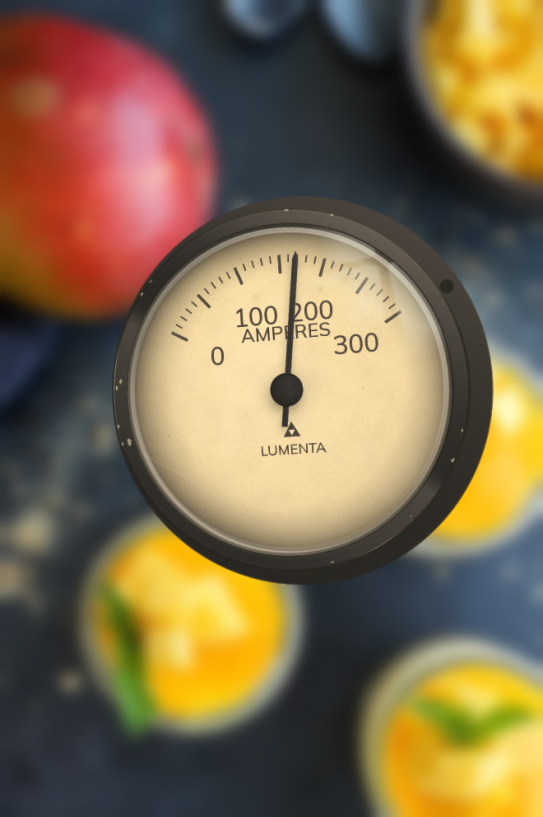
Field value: 170; A
